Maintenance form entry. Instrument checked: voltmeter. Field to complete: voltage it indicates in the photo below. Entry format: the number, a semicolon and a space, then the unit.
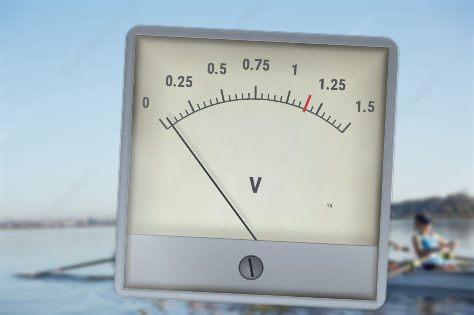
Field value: 0.05; V
